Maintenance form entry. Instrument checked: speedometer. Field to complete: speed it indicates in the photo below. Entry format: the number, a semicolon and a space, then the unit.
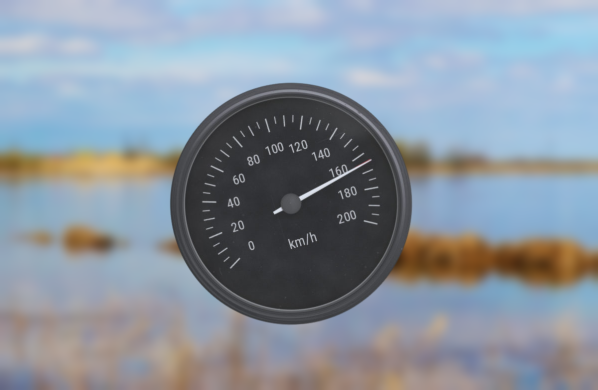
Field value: 165; km/h
